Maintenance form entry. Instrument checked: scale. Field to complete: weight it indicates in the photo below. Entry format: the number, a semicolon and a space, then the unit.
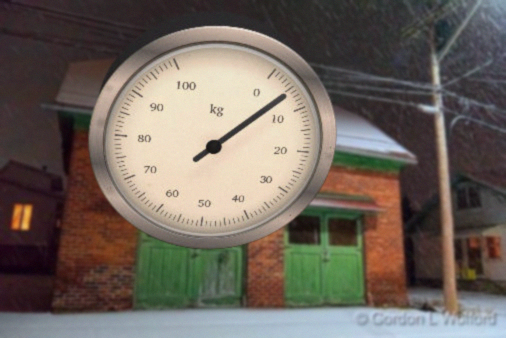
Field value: 5; kg
